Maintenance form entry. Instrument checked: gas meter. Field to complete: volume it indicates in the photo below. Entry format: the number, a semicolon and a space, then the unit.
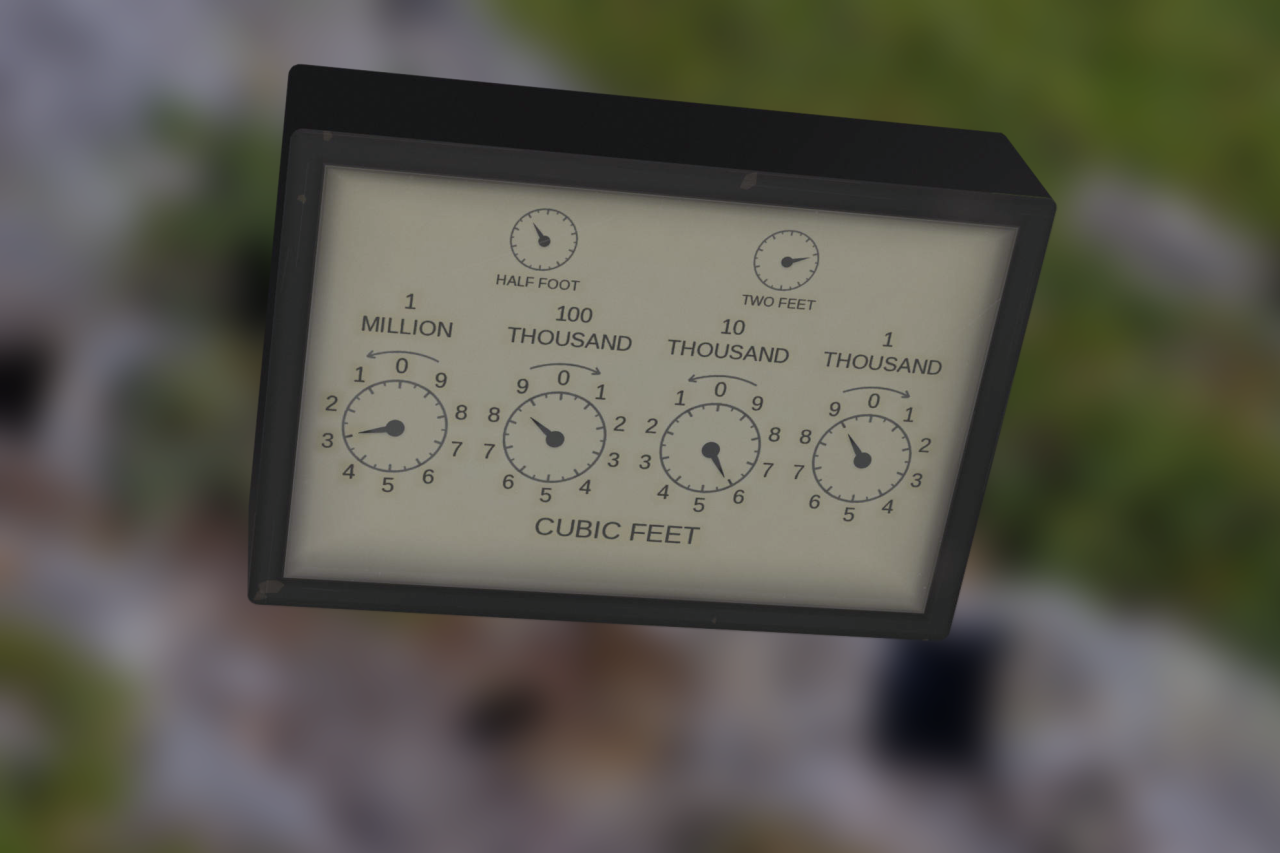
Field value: 285900; ft³
